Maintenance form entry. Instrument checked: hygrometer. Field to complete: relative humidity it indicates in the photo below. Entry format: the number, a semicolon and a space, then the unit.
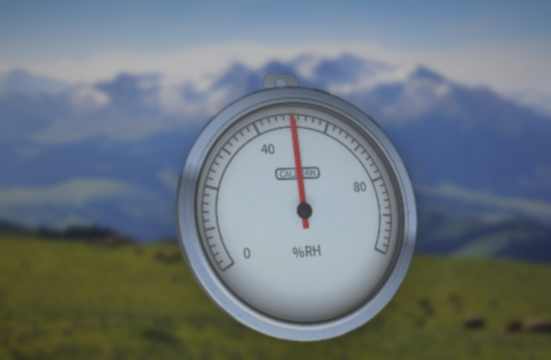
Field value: 50; %
